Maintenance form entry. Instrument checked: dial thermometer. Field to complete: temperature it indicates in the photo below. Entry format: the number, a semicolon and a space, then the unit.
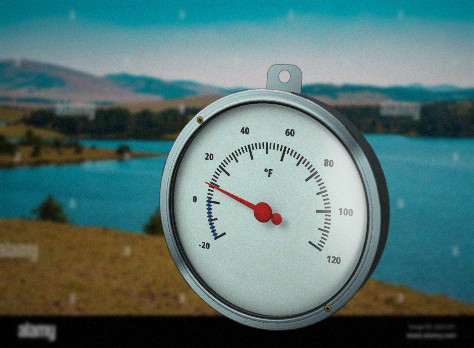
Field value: 10; °F
